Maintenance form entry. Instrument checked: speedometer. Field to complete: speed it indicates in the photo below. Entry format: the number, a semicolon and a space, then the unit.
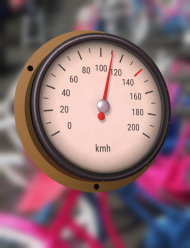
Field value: 110; km/h
